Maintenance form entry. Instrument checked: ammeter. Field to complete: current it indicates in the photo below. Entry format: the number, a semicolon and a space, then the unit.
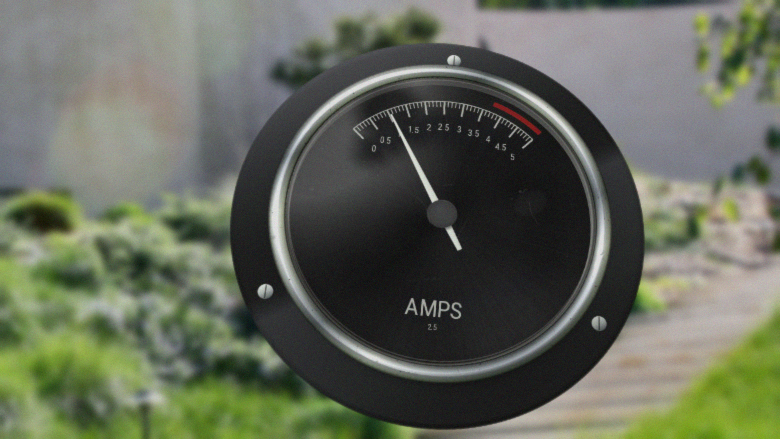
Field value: 1; A
